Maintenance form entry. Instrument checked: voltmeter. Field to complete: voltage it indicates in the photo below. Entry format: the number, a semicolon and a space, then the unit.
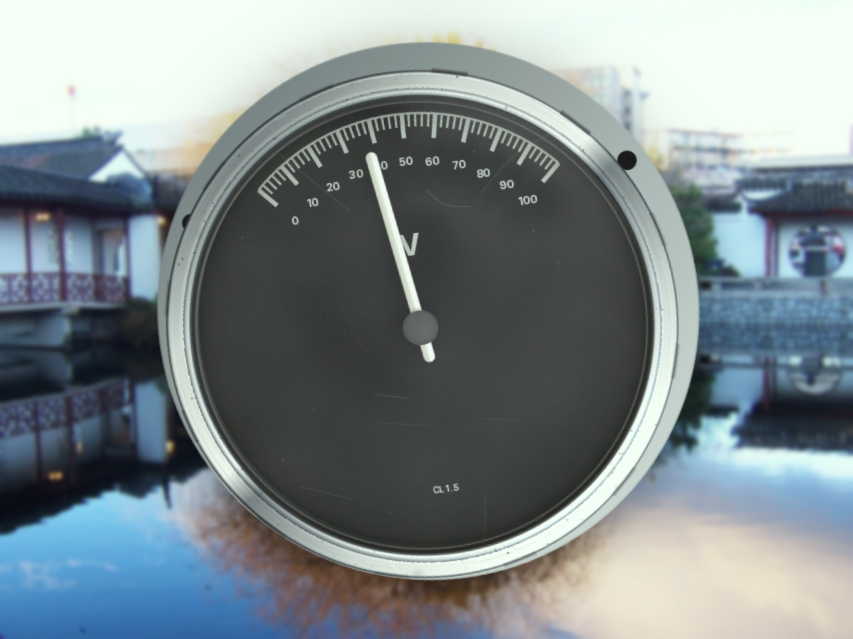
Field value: 38; V
